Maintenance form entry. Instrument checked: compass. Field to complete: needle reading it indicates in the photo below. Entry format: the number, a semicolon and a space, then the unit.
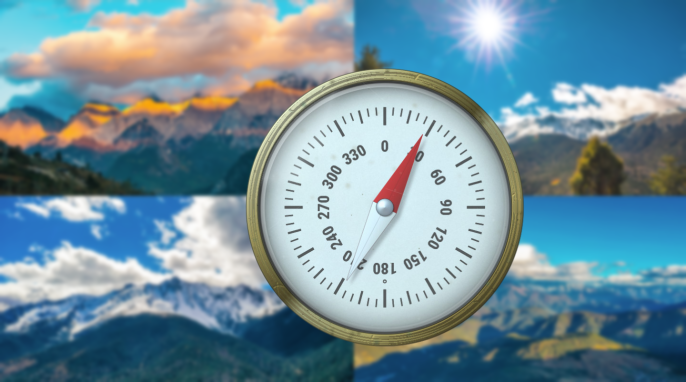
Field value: 27.5; °
